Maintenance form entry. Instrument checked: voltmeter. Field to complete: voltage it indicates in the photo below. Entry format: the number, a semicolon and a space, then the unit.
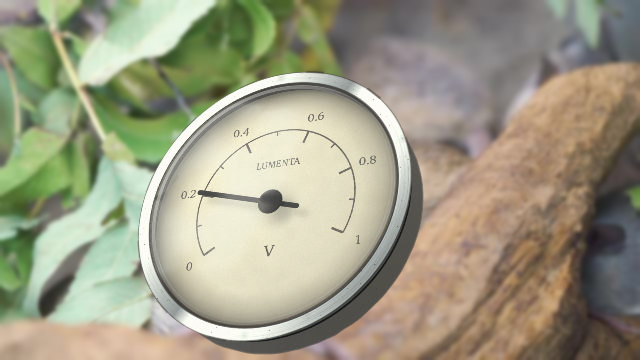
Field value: 0.2; V
